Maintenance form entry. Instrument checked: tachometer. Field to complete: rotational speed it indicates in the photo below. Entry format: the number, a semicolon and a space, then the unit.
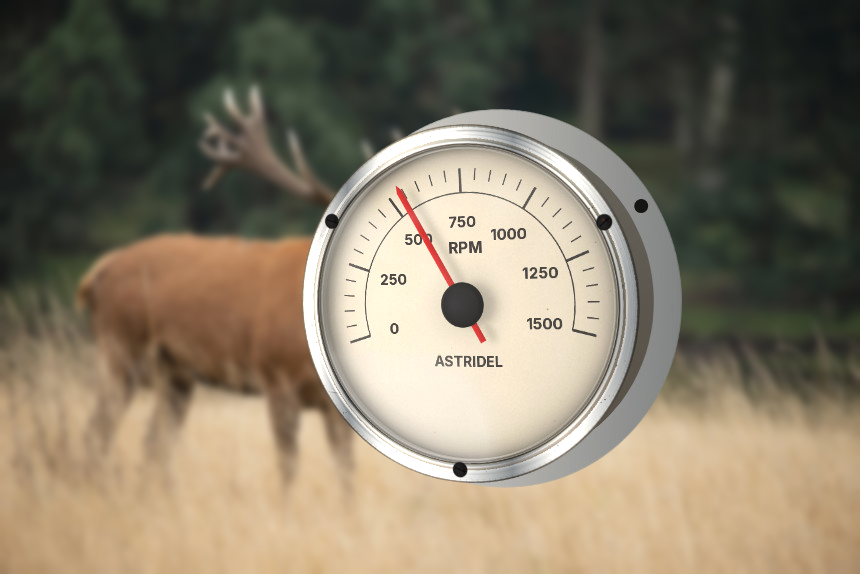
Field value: 550; rpm
